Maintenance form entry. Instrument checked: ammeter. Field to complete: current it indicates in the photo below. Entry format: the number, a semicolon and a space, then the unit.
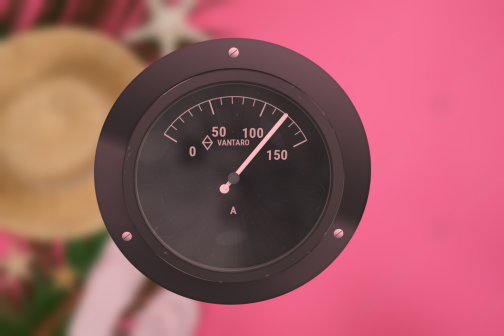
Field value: 120; A
